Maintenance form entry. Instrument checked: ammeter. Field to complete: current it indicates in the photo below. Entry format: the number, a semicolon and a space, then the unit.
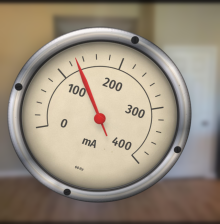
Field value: 130; mA
